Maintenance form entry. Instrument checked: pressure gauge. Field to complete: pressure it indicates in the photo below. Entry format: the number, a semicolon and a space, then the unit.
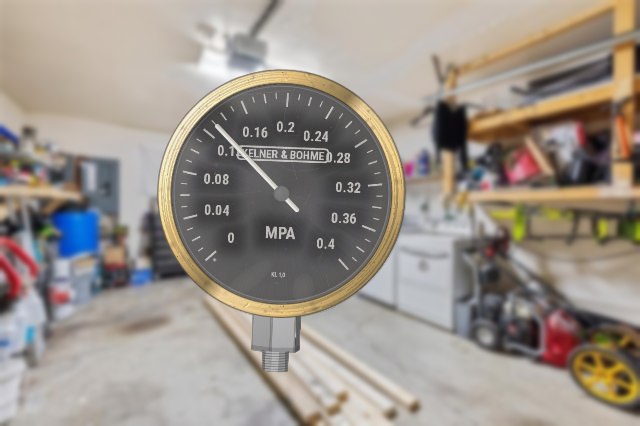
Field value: 0.13; MPa
